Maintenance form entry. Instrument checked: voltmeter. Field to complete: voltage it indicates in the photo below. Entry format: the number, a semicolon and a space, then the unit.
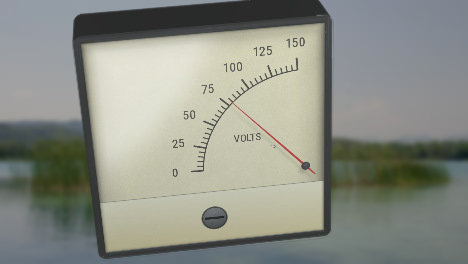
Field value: 80; V
